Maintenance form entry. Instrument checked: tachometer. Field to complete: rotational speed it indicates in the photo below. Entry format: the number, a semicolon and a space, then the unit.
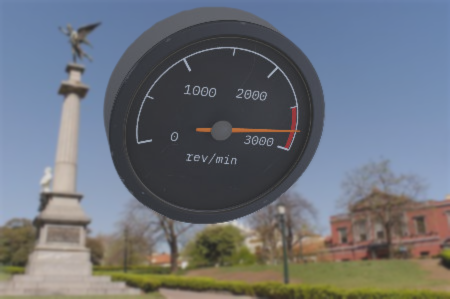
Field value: 2750; rpm
